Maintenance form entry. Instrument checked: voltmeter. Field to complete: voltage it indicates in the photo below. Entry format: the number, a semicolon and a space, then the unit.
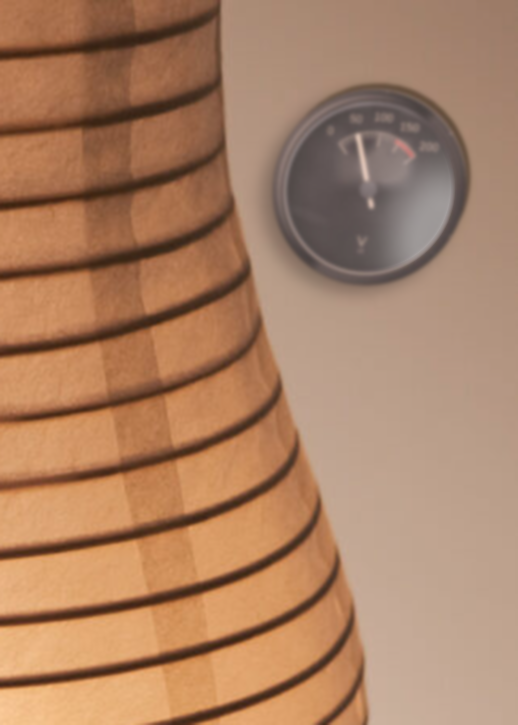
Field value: 50; V
